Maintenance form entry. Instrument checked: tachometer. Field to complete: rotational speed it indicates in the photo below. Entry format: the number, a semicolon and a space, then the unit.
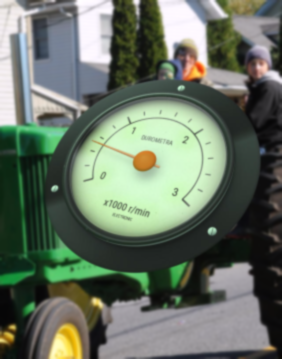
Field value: 500; rpm
